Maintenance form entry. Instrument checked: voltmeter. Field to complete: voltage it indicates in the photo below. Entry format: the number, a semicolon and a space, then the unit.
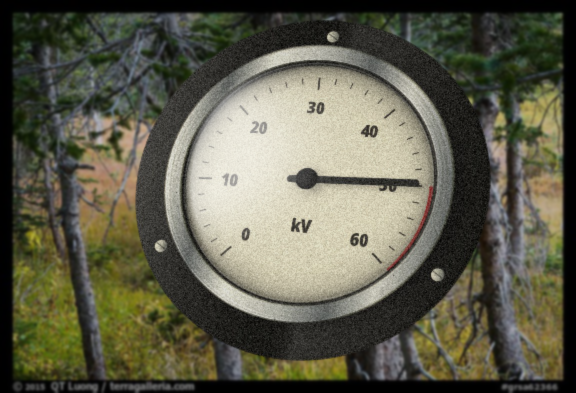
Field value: 50; kV
